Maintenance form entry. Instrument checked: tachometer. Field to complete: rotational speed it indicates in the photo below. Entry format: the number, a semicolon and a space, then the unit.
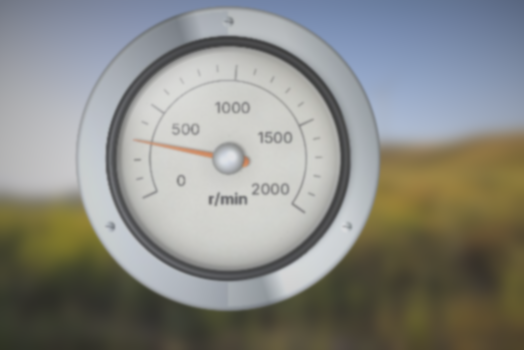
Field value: 300; rpm
